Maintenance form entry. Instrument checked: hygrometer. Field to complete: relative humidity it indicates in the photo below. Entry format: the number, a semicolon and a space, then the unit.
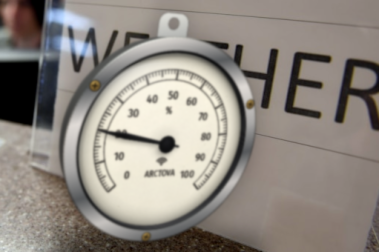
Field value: 20; %
